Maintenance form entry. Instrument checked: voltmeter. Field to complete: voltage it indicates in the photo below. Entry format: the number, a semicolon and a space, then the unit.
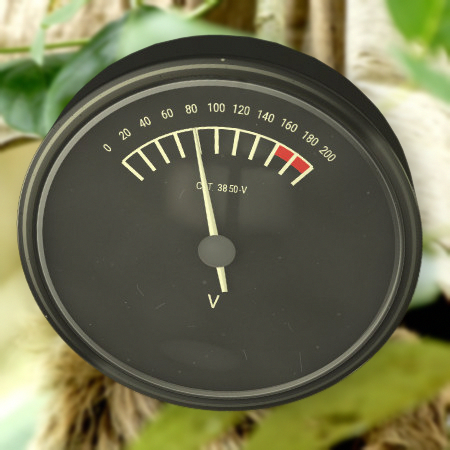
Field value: 80; V
